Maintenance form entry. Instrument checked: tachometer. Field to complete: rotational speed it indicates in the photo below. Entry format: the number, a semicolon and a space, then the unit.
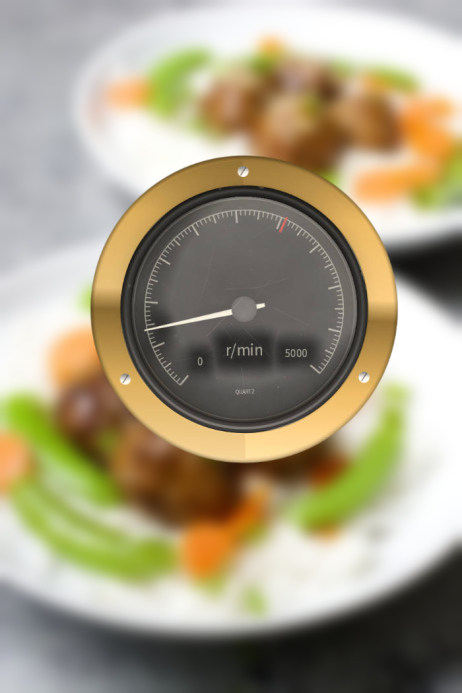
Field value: 700; rpm
